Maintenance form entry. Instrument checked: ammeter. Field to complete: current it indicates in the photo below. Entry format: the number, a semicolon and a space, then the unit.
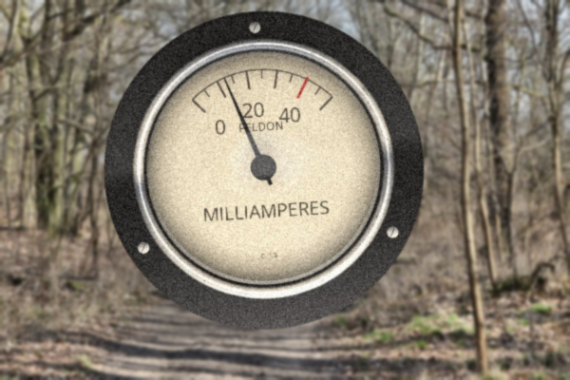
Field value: 12.5; mA
